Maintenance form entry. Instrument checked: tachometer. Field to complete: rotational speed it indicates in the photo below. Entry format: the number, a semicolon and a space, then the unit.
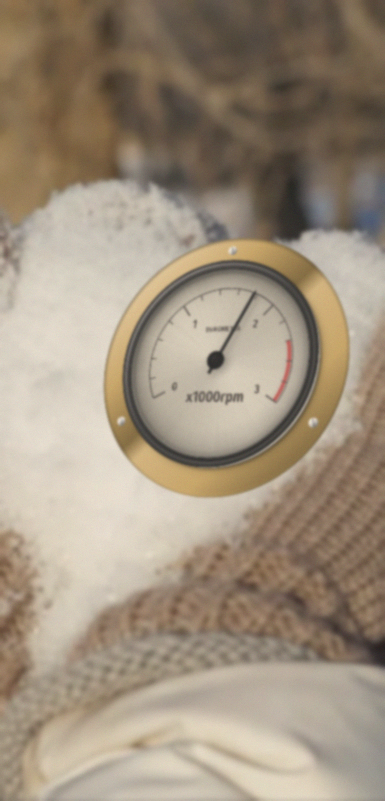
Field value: 1800; rpm
